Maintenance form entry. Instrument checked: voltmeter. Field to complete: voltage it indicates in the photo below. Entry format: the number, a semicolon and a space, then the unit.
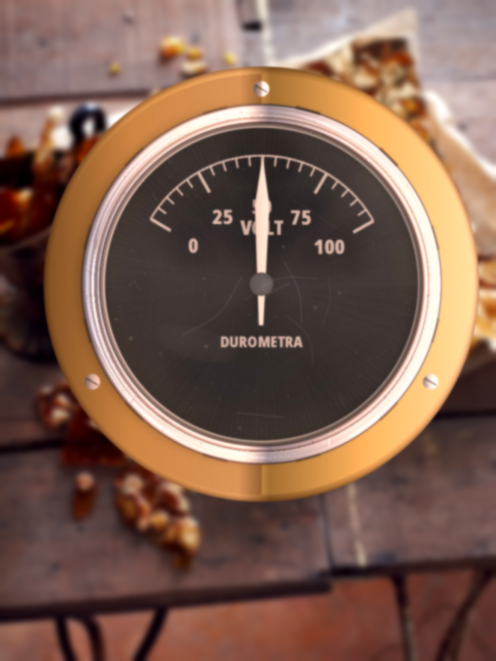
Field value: 50; V
